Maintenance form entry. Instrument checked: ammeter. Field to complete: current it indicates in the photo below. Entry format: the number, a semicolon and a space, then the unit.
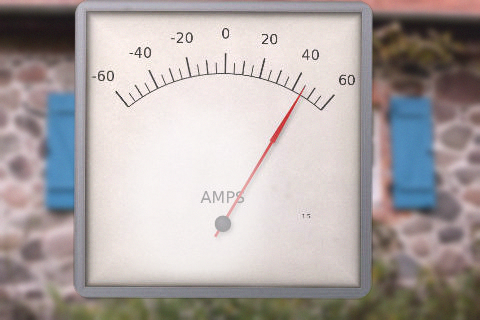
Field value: 45; A
